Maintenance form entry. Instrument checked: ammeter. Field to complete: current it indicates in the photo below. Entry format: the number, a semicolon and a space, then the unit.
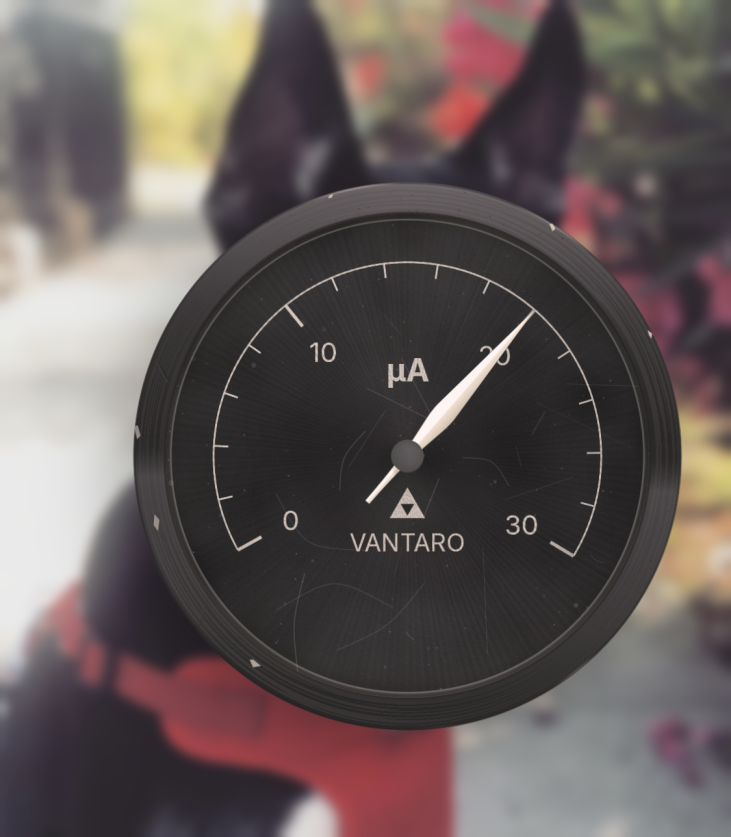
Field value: 20; µA
